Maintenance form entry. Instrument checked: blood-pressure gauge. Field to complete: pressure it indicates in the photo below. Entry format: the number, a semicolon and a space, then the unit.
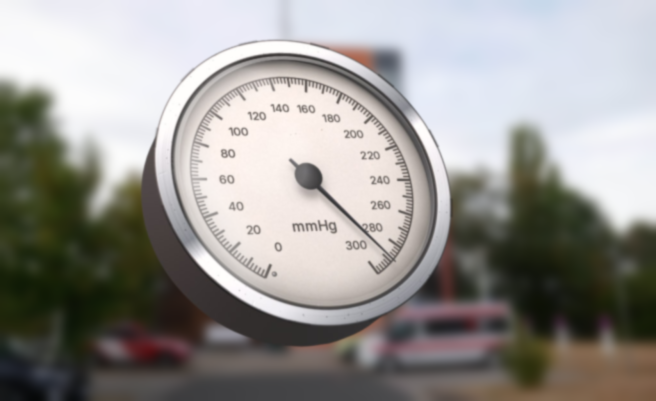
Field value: 290; mmHg
